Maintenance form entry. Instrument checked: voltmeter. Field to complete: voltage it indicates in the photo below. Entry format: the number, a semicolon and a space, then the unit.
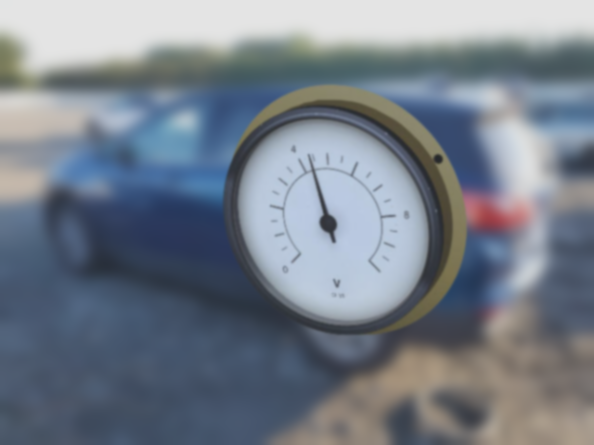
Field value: 4.5; V
